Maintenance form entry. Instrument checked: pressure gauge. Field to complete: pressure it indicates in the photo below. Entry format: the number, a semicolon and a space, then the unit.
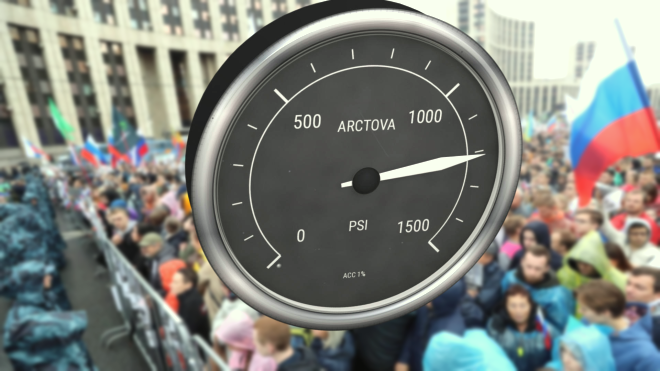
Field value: 1200; psi
